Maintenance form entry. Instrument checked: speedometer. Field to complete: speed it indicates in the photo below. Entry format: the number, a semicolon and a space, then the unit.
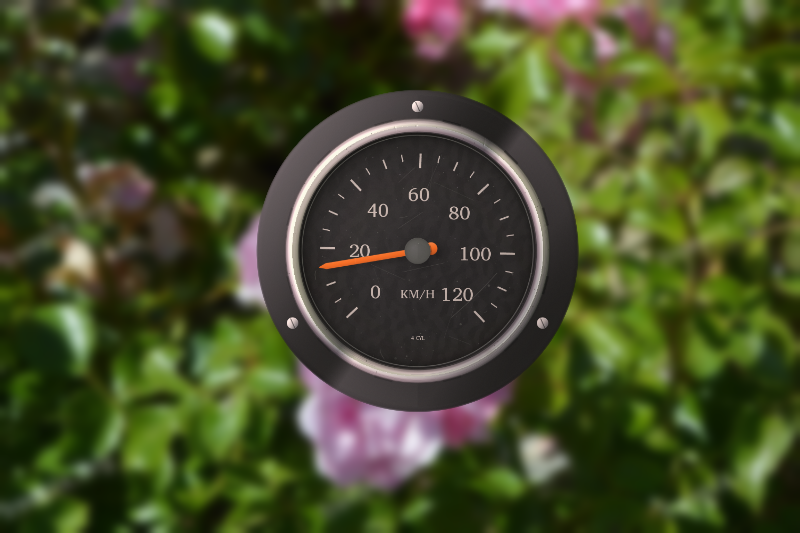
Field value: 15; km/h
